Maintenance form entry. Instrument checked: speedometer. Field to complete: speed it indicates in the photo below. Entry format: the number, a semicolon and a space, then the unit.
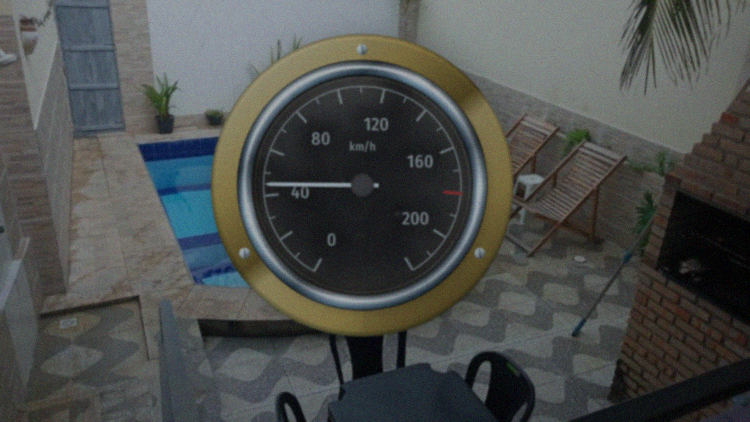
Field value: 45; km/h
